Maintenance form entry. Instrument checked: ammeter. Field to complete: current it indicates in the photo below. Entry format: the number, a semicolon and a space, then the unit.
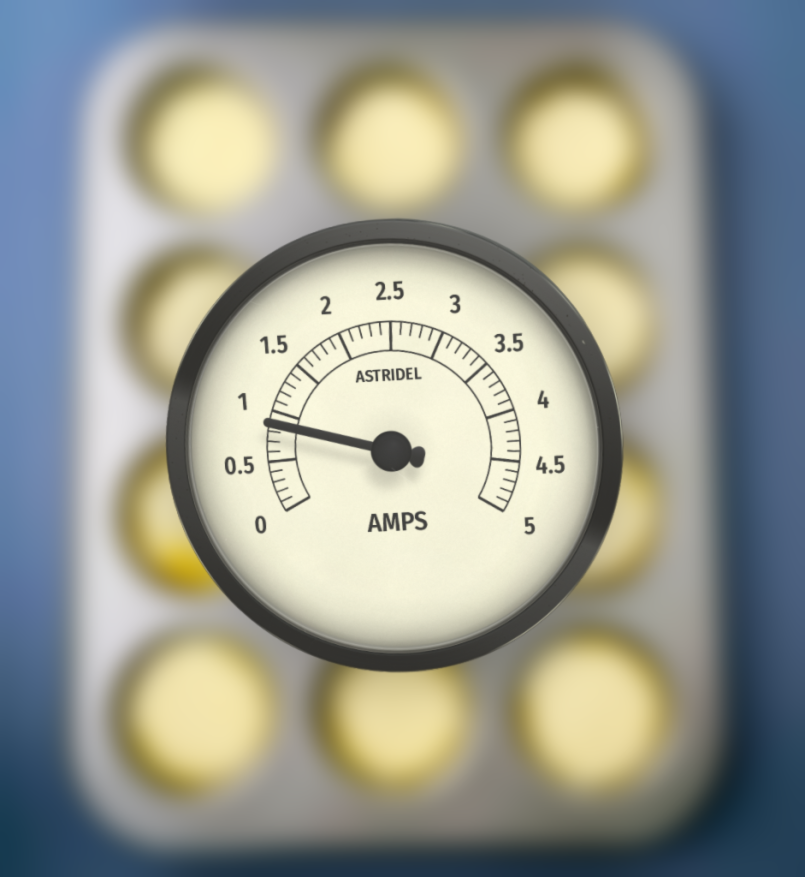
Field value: 0.9; A
